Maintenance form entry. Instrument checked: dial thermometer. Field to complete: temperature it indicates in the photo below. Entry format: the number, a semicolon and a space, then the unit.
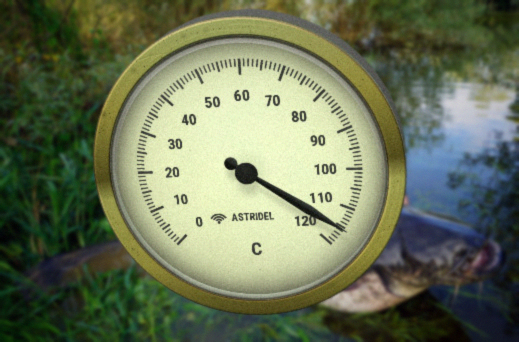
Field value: 115; °C
